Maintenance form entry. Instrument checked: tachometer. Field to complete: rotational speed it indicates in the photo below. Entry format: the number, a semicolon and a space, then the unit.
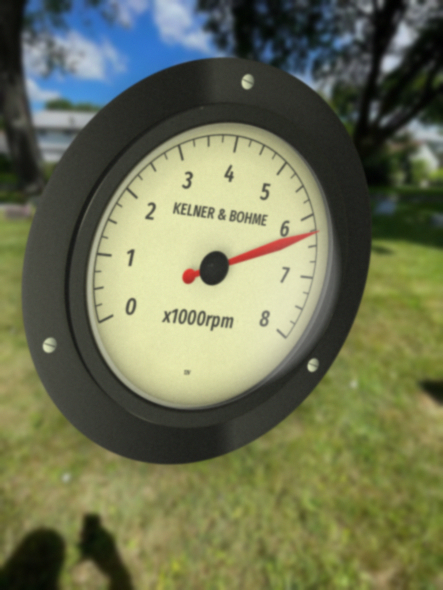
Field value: 6250; rpm
